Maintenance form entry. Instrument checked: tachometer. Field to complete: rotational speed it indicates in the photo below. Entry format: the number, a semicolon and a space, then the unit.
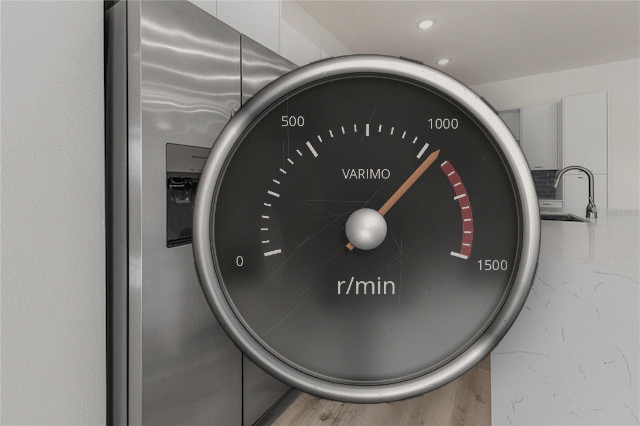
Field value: 1050; rpm
